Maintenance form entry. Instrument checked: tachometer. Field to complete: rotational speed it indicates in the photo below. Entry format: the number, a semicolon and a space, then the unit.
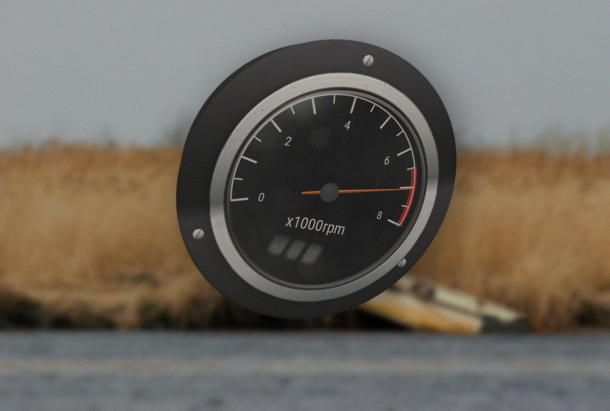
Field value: 7000; rpm
